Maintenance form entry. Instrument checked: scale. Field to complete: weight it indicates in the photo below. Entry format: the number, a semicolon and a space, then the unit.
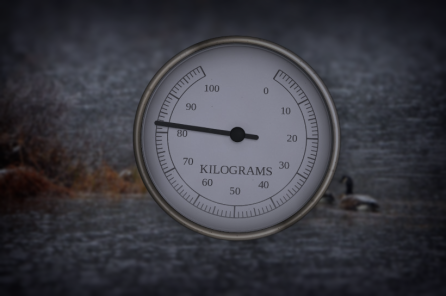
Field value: 82; kg
